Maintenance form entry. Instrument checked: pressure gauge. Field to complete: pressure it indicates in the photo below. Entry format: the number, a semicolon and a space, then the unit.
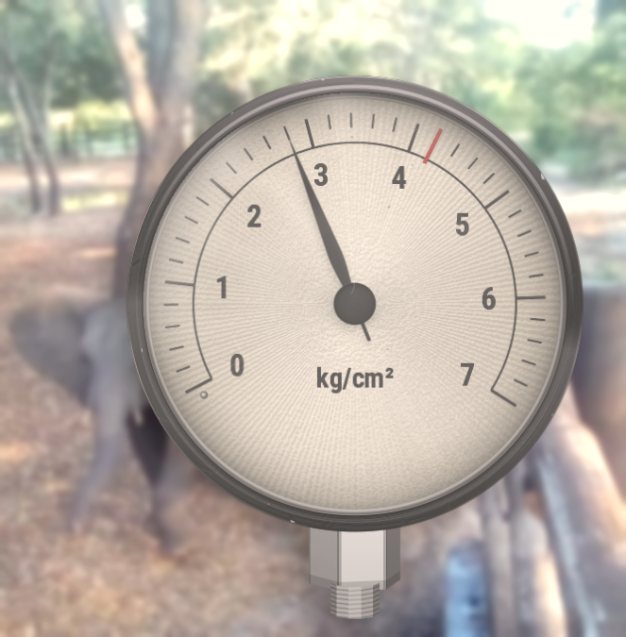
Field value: 2.8; kg/cm²
